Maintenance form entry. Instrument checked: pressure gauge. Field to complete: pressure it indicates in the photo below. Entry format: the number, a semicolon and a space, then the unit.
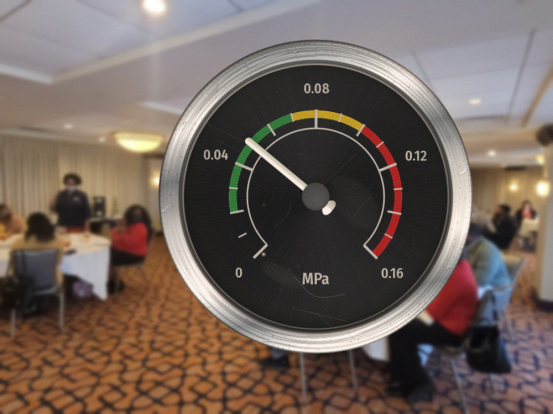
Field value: 0.05; MPa
